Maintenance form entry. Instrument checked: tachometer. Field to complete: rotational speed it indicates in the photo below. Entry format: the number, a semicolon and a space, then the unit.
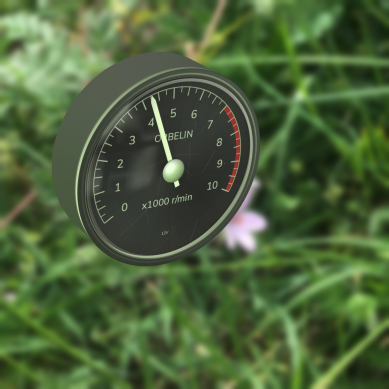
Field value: 4250; rpm
